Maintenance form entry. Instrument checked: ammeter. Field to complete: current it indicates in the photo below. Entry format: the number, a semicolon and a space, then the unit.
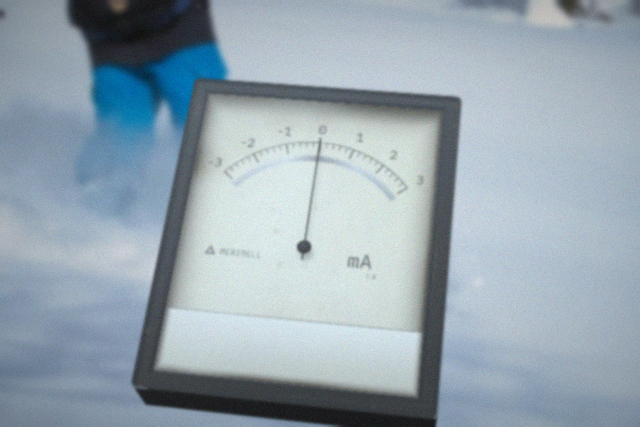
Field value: 0; mA
